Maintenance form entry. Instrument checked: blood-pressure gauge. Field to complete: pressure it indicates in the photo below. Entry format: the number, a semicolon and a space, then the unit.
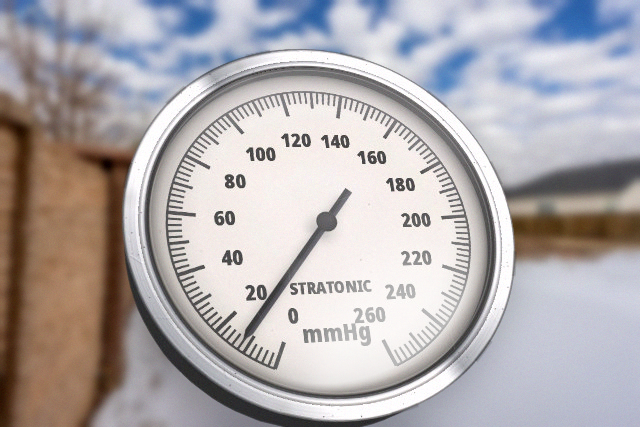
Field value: 12; mmHg
